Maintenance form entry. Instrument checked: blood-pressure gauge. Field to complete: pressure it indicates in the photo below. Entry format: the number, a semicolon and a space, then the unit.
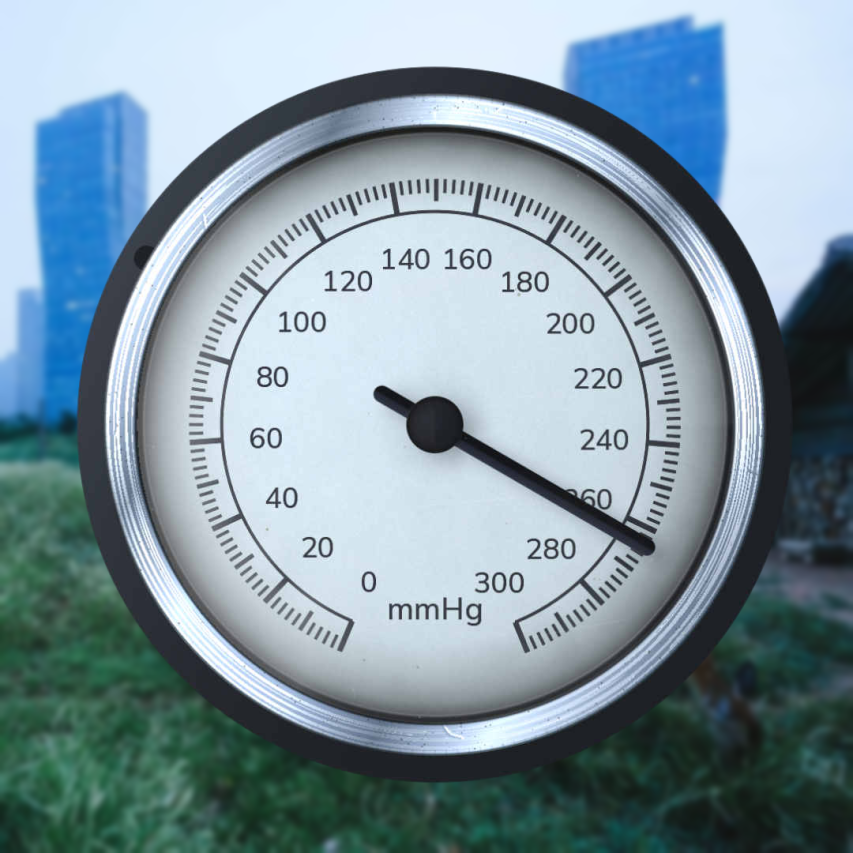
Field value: 264; mmHg
